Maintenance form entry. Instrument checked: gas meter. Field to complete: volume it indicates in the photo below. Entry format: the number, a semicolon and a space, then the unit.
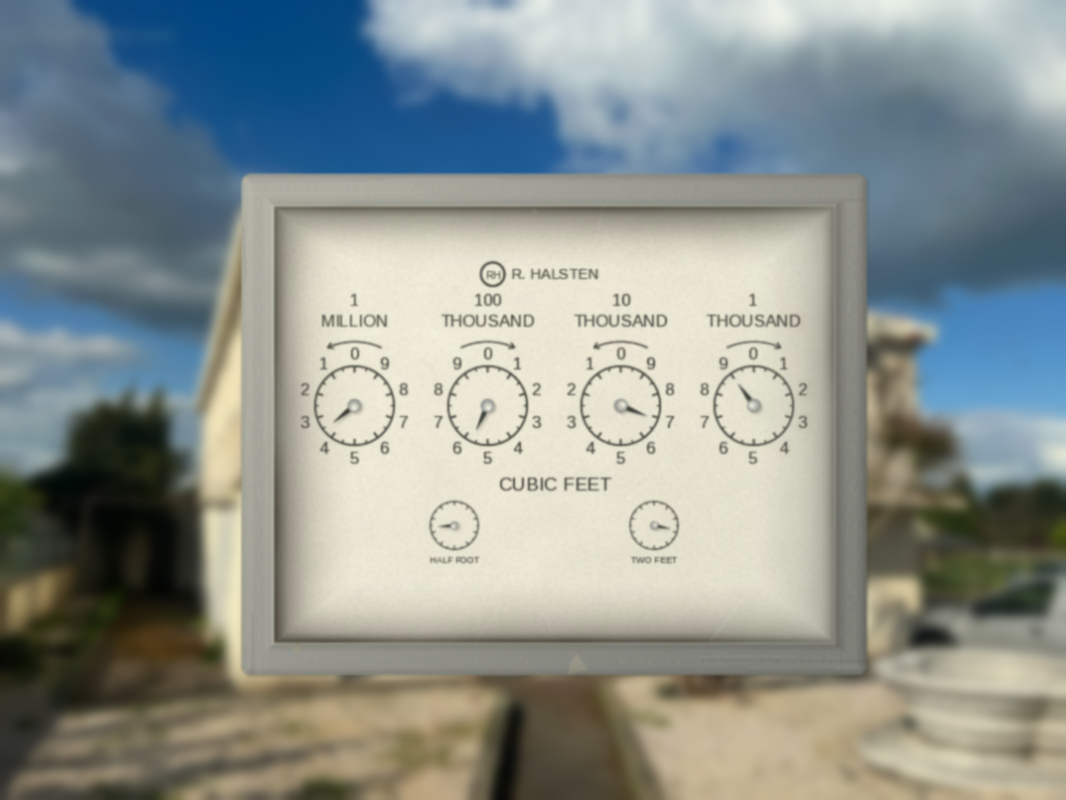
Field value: 356900; ft³
